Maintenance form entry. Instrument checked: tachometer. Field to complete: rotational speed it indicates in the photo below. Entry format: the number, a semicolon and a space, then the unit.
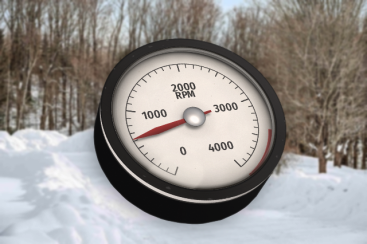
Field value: 600; rpm
